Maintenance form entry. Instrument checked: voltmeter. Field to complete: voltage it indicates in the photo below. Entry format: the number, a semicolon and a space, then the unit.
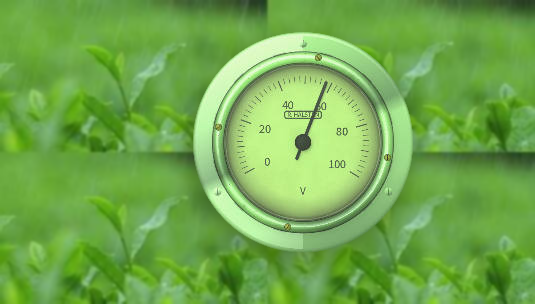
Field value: 58; V
